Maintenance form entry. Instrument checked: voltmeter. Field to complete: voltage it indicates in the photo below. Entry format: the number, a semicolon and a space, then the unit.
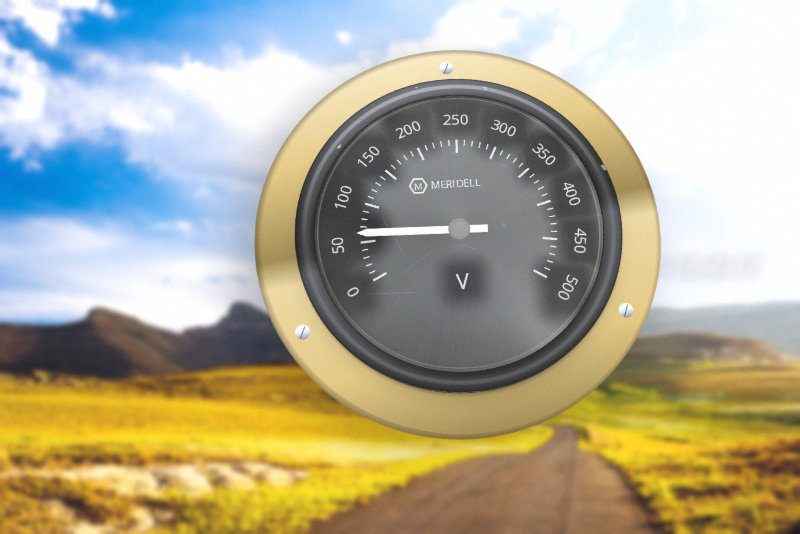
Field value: 60; V
